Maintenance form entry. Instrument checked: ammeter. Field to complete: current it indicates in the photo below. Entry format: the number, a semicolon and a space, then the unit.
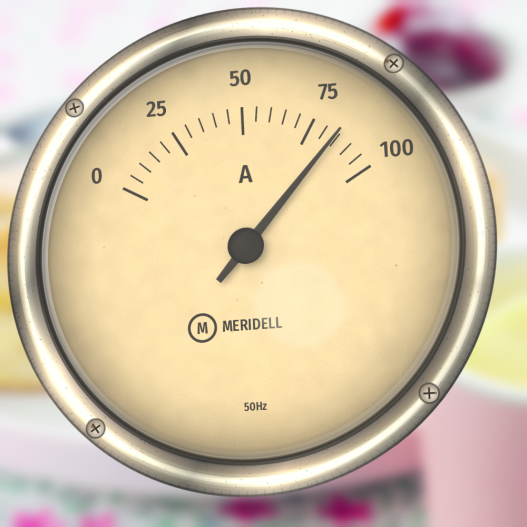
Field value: 85; A
